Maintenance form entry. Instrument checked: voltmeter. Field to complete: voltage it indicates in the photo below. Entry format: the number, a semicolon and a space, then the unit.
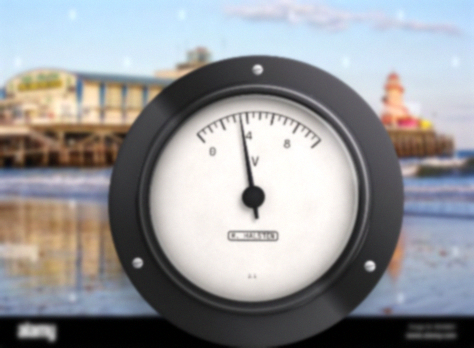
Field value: 3.5; V
